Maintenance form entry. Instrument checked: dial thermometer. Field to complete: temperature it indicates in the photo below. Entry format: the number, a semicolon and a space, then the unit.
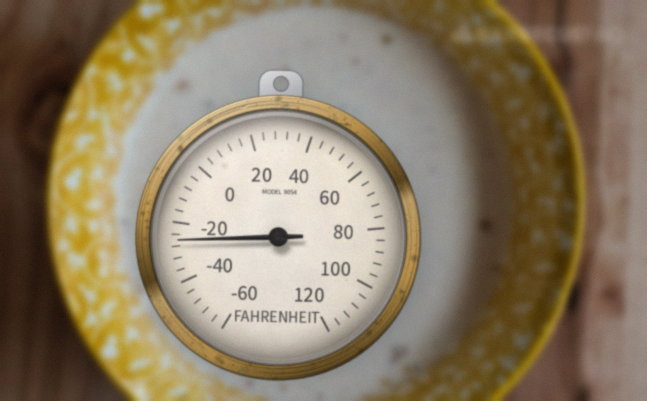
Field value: -26; °F
